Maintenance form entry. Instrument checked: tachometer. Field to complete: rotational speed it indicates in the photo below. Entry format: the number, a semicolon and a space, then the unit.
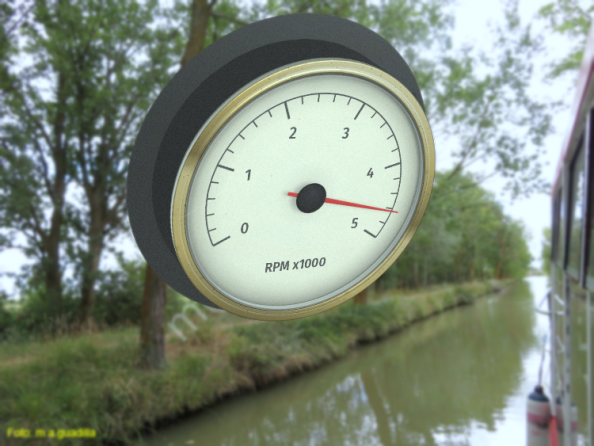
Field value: 4600; rpm
